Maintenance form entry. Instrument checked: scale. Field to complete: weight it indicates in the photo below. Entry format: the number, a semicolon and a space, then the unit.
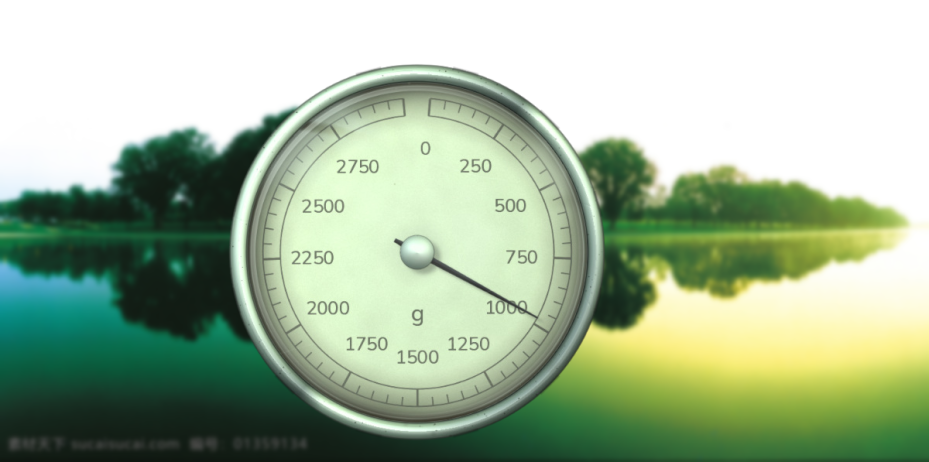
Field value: 975; g
